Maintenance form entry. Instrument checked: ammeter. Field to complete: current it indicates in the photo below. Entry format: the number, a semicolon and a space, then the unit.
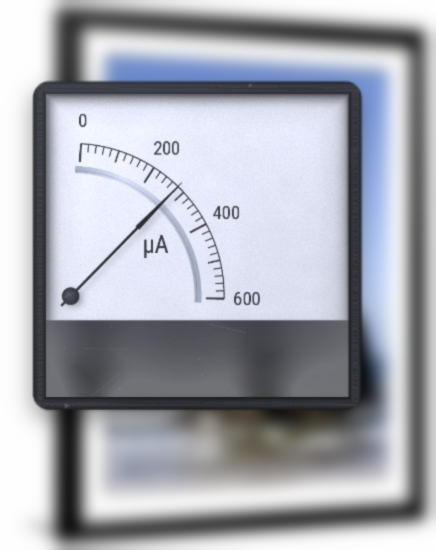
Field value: 280; µA
